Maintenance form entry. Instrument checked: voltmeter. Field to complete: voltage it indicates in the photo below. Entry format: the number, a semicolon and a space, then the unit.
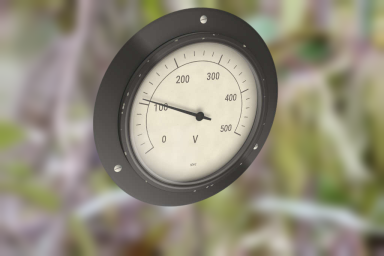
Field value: 110; V
